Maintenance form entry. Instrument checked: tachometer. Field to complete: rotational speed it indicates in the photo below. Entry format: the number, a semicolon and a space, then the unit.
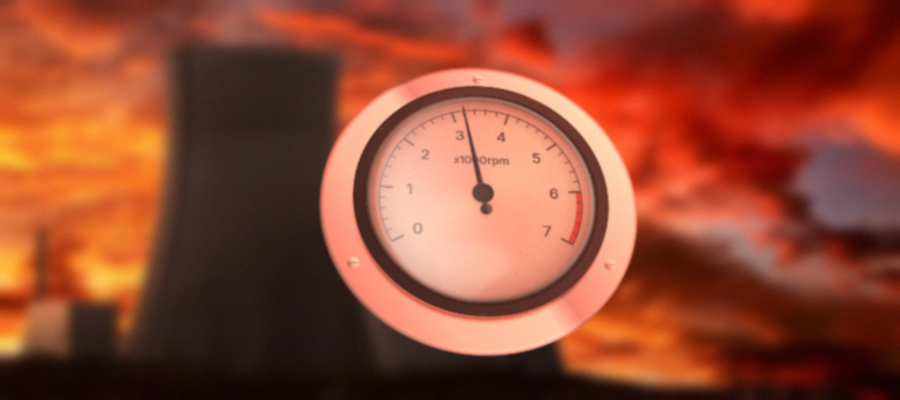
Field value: 3200; rpm
